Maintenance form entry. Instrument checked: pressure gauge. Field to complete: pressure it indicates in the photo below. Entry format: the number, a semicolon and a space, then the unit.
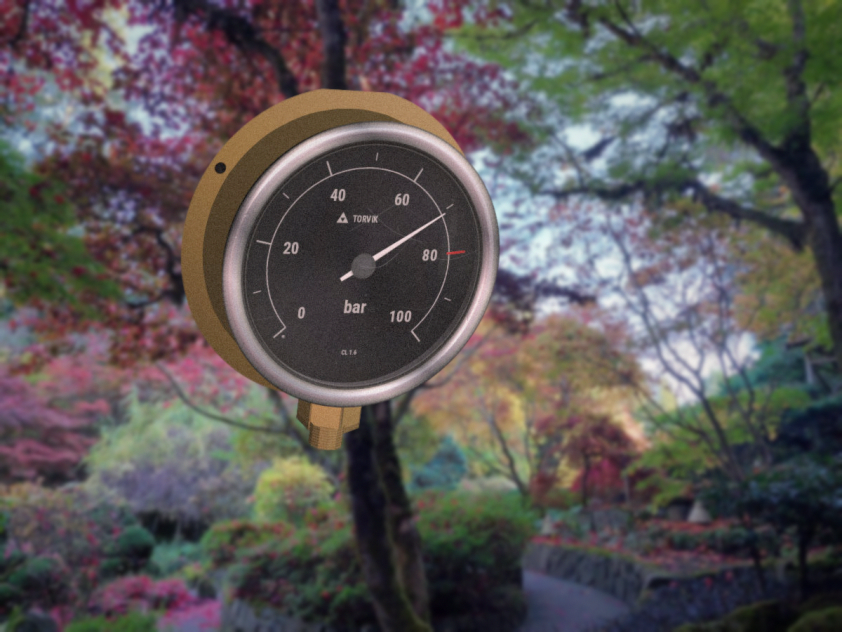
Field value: 70; bar
